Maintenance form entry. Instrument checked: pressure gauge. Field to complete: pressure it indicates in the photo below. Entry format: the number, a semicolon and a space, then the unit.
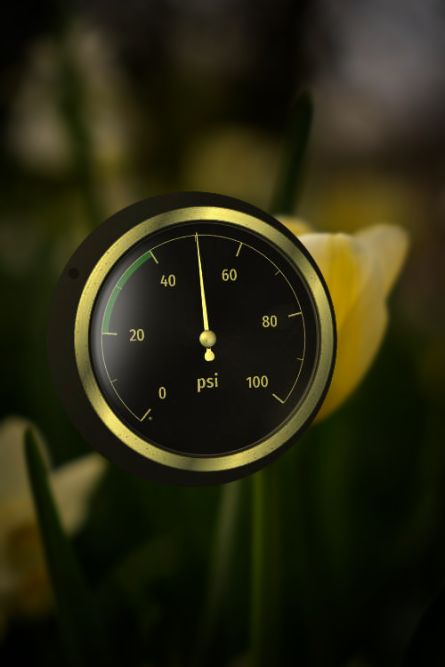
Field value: 50; psi
